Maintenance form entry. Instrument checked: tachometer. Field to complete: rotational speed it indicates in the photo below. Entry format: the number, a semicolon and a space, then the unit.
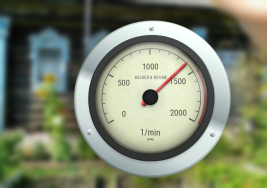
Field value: 1400; rpm
